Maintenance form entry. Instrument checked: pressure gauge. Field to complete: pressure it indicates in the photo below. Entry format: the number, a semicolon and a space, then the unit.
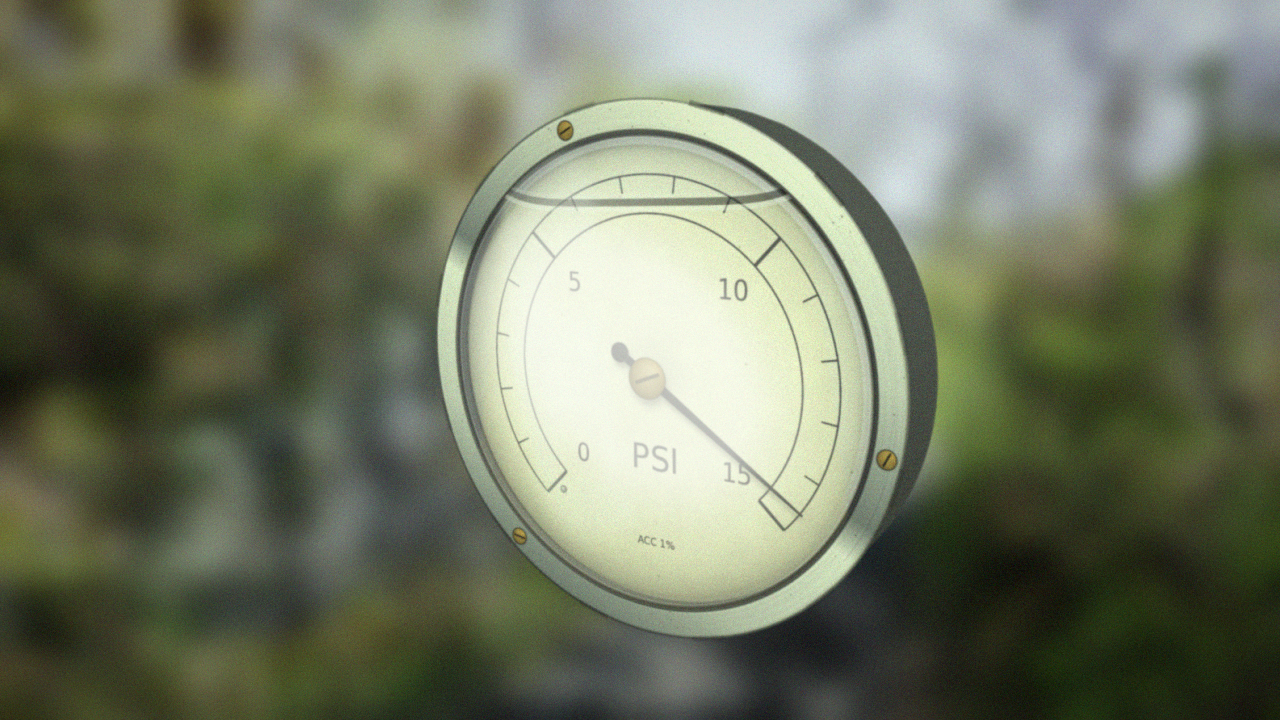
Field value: 14.5; psi
